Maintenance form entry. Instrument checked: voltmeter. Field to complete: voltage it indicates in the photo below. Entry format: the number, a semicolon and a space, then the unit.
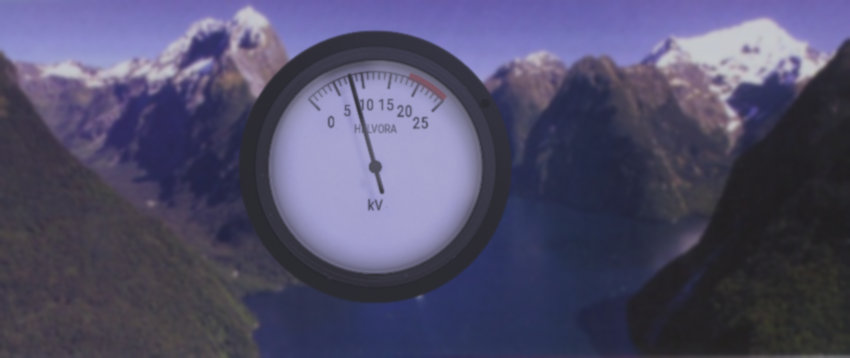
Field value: 8; kV
